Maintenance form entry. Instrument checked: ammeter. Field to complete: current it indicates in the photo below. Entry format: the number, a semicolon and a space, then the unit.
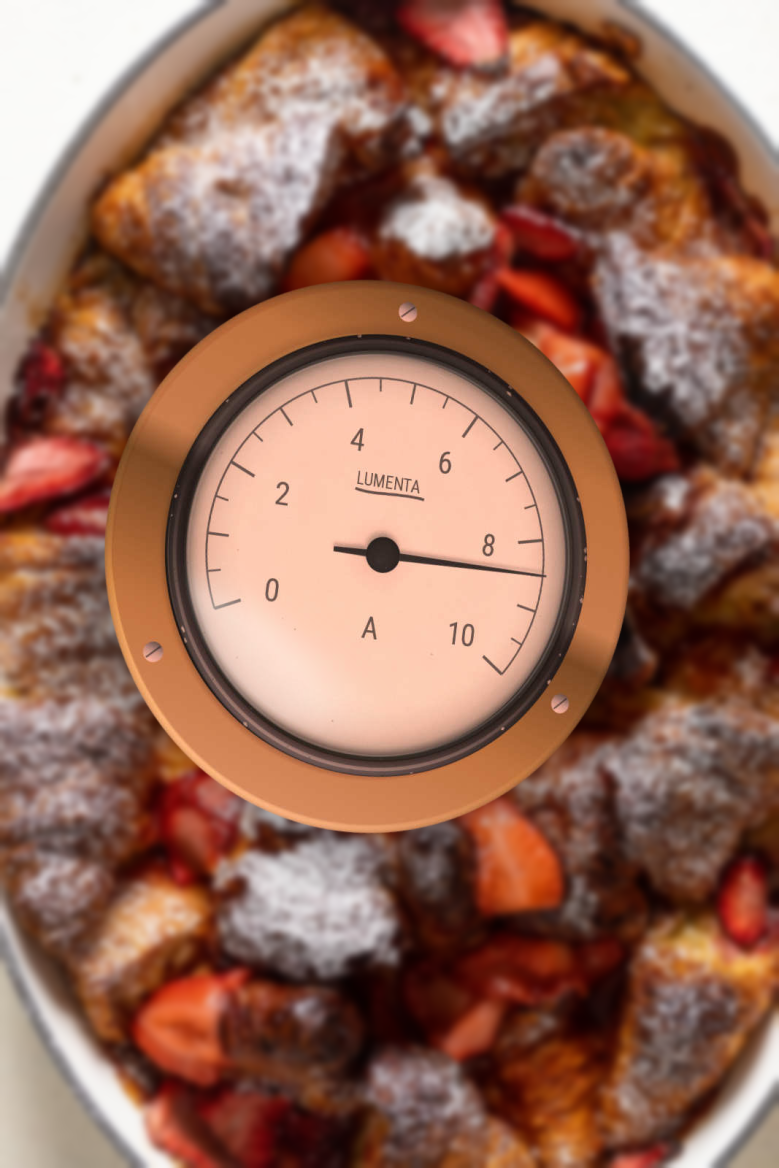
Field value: 8.5; A
